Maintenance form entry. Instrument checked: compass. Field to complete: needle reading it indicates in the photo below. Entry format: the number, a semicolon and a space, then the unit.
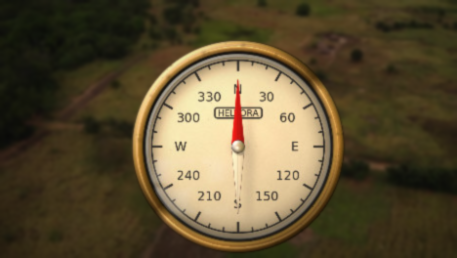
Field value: 0; °
